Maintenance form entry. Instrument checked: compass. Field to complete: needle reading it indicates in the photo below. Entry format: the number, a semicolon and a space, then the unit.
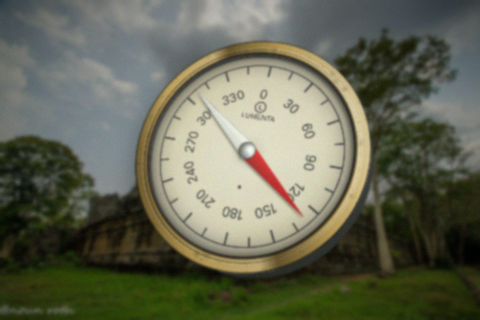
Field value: 127.5; °
